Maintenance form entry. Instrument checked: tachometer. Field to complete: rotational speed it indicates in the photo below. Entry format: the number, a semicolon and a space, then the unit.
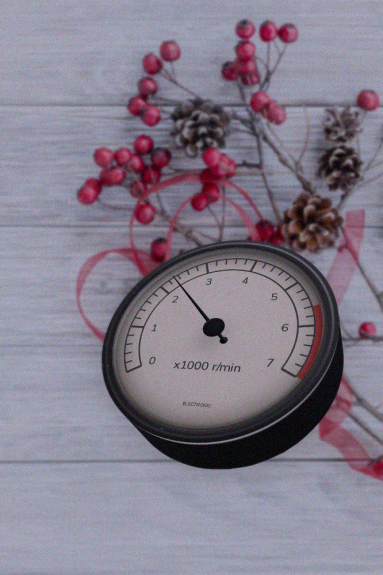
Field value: 2300; rpm
